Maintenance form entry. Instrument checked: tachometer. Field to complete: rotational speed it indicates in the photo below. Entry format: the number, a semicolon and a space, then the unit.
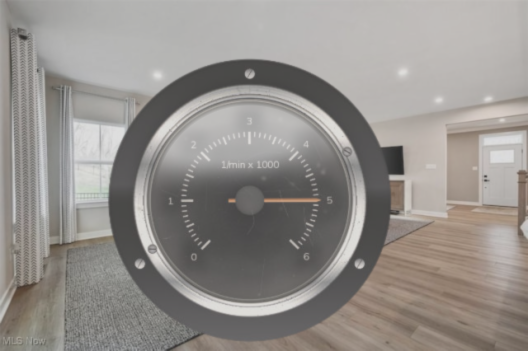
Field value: 5000; rpm
